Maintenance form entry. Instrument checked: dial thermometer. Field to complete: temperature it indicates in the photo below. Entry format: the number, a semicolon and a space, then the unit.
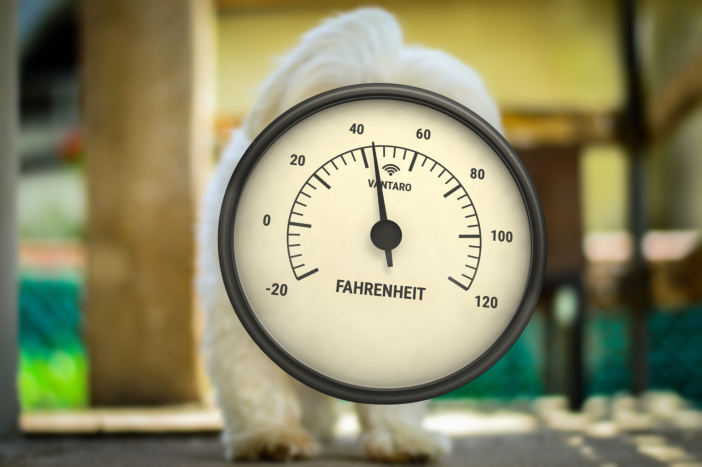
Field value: 44; °F
